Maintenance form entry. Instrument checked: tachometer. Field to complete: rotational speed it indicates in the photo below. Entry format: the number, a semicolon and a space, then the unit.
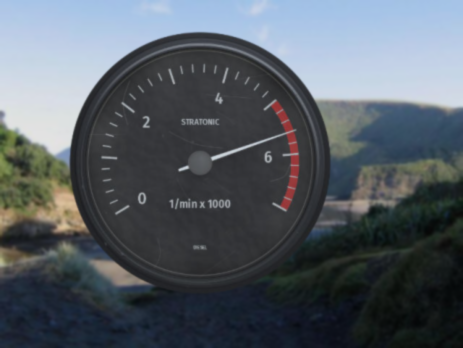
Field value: 5600; rpm
